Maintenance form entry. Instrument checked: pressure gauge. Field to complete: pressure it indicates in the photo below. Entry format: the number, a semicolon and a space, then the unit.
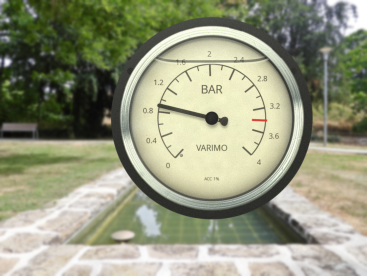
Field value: 0.9; bar
